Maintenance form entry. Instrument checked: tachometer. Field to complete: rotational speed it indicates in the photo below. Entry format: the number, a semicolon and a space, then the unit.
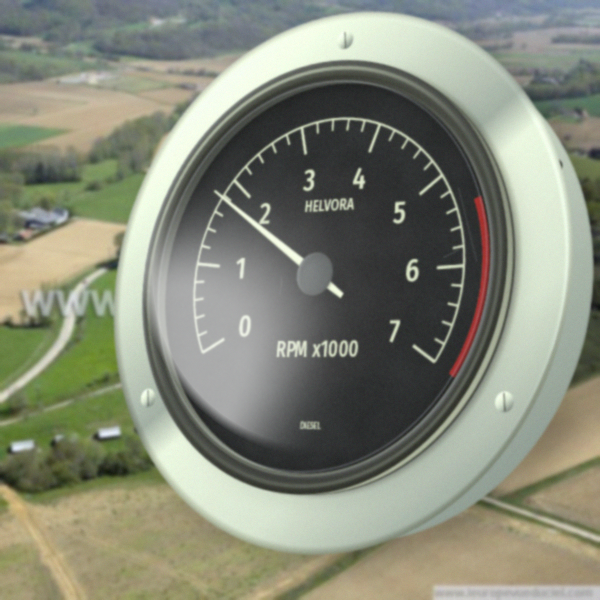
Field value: 1800; rpm
